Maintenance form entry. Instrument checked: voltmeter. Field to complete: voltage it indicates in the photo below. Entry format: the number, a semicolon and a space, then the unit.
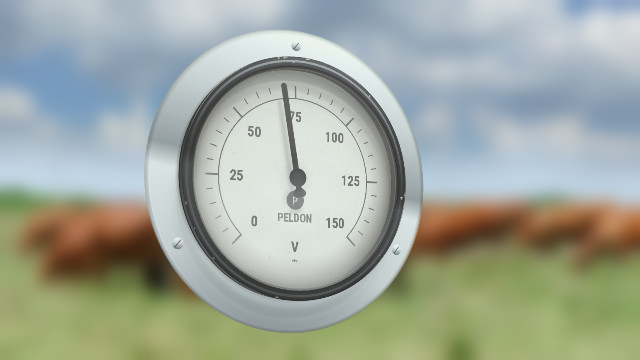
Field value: 70; V
